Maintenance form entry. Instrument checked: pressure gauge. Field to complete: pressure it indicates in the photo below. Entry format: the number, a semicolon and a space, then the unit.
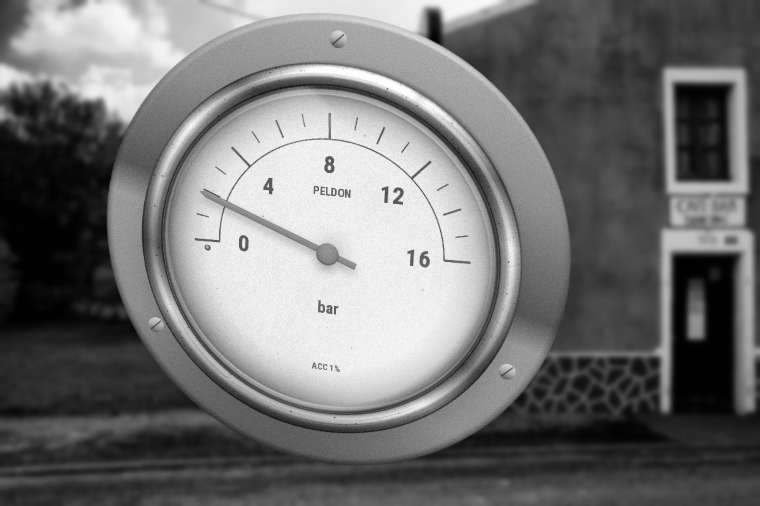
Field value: 2; bar
